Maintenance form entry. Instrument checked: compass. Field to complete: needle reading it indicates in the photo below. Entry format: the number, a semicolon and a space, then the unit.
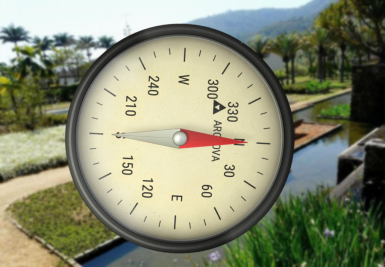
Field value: 0; °
